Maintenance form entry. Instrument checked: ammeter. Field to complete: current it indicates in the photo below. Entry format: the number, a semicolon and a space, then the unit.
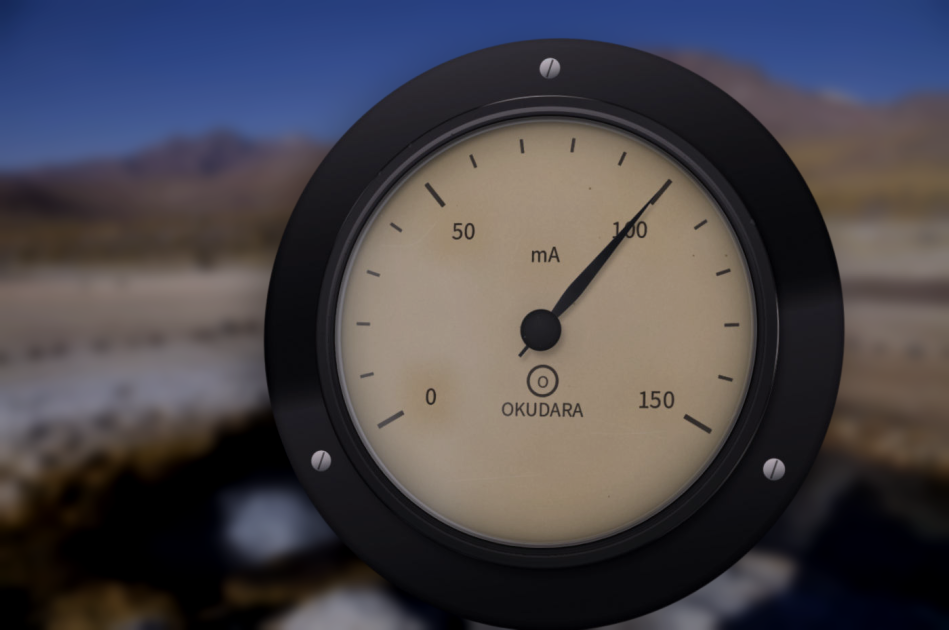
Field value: 100; mA
